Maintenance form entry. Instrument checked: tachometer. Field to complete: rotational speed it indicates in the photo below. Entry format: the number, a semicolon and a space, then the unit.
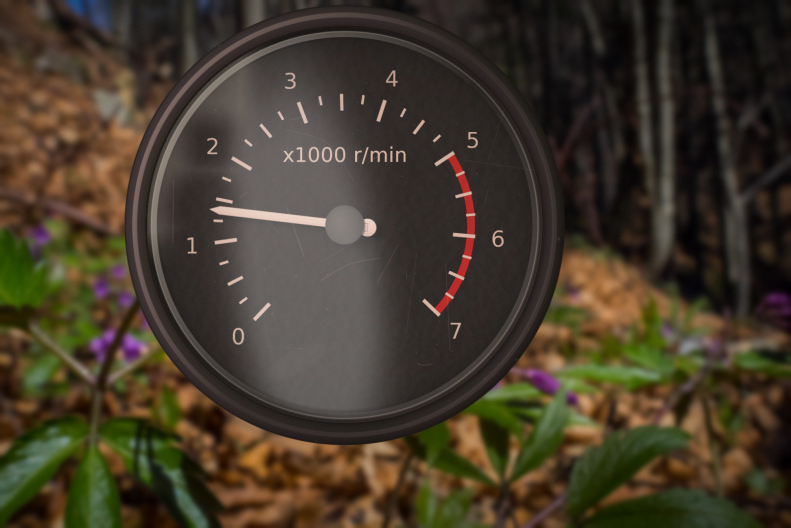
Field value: 1375; rpm
